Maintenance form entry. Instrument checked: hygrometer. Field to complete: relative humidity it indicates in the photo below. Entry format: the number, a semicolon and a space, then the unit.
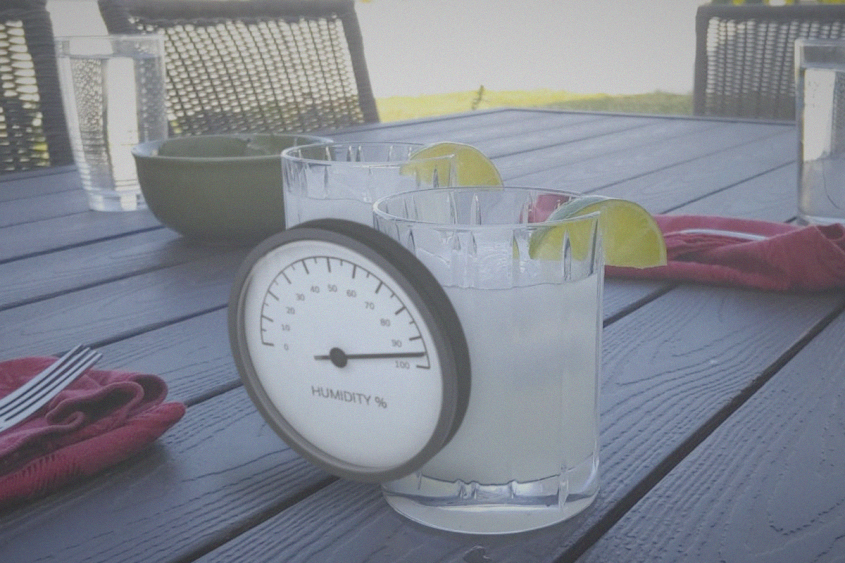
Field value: 95; %
